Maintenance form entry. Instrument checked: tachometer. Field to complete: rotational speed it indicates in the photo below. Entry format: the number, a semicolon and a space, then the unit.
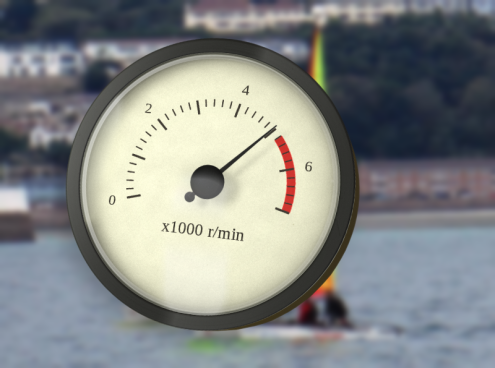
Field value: 5000; rpm
